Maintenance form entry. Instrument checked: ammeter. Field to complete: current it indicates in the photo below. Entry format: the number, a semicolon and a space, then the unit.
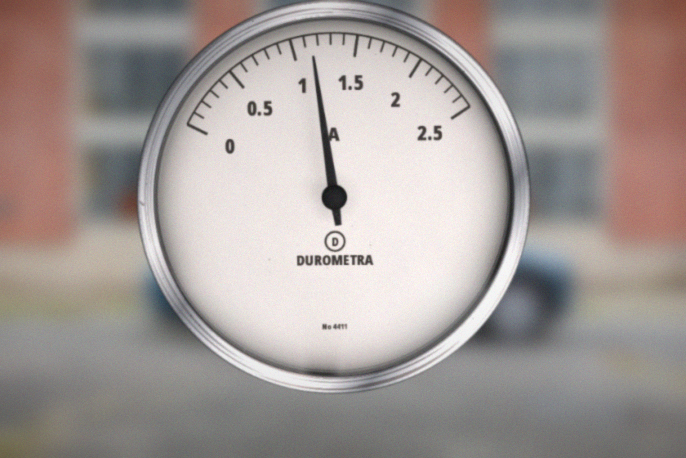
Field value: 1.15; A
